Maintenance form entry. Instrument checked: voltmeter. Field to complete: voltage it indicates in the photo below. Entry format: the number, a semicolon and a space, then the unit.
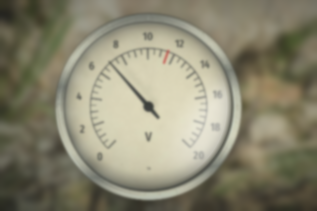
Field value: 7; V
